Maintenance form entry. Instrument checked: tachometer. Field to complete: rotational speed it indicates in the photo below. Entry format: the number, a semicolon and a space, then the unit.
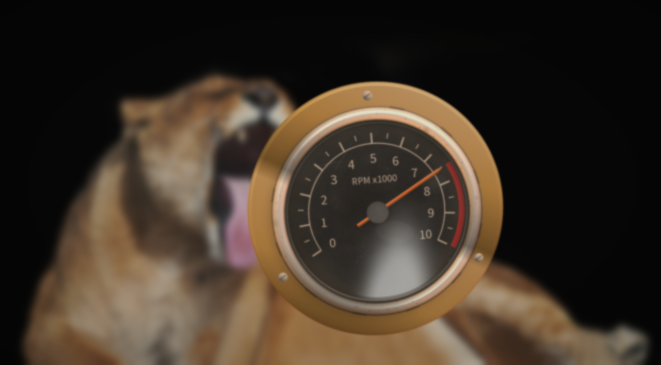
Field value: 7500; rpm
